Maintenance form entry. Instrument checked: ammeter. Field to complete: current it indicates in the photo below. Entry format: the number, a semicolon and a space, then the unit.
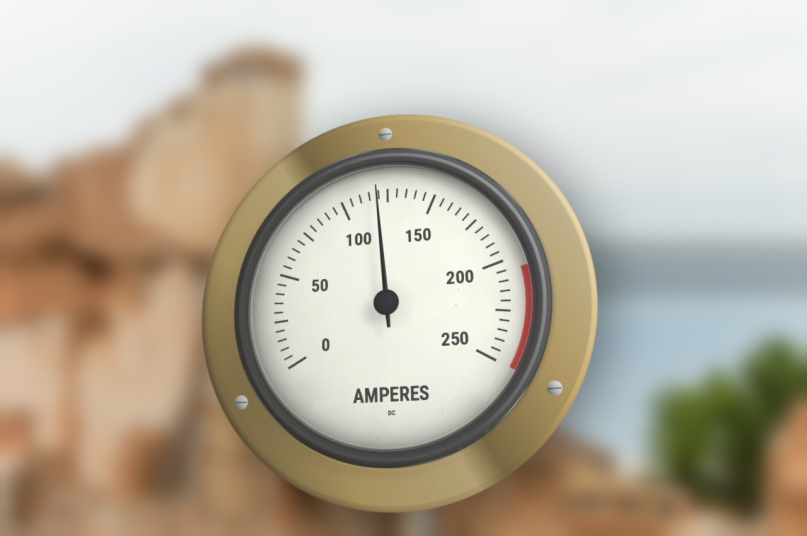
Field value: 120; A
